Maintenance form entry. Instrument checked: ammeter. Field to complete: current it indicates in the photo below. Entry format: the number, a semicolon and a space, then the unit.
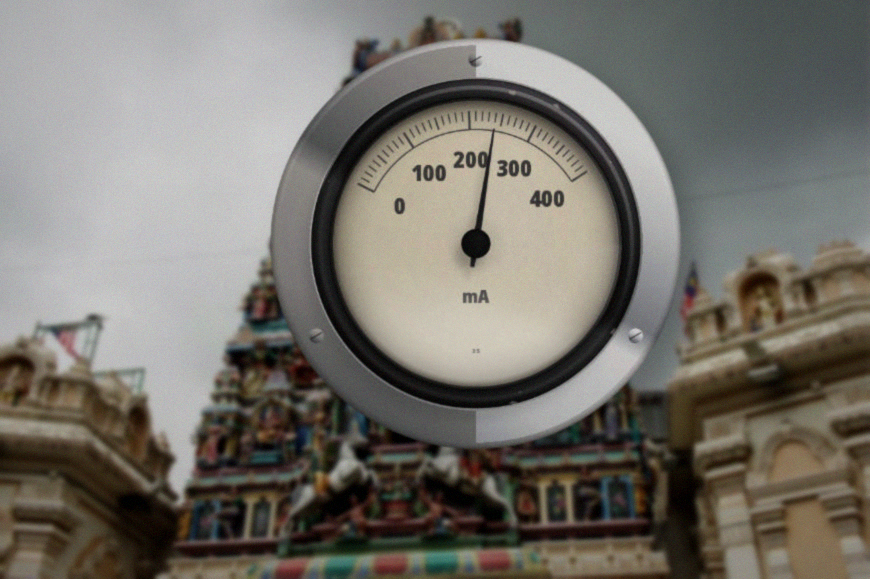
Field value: 240; mA
